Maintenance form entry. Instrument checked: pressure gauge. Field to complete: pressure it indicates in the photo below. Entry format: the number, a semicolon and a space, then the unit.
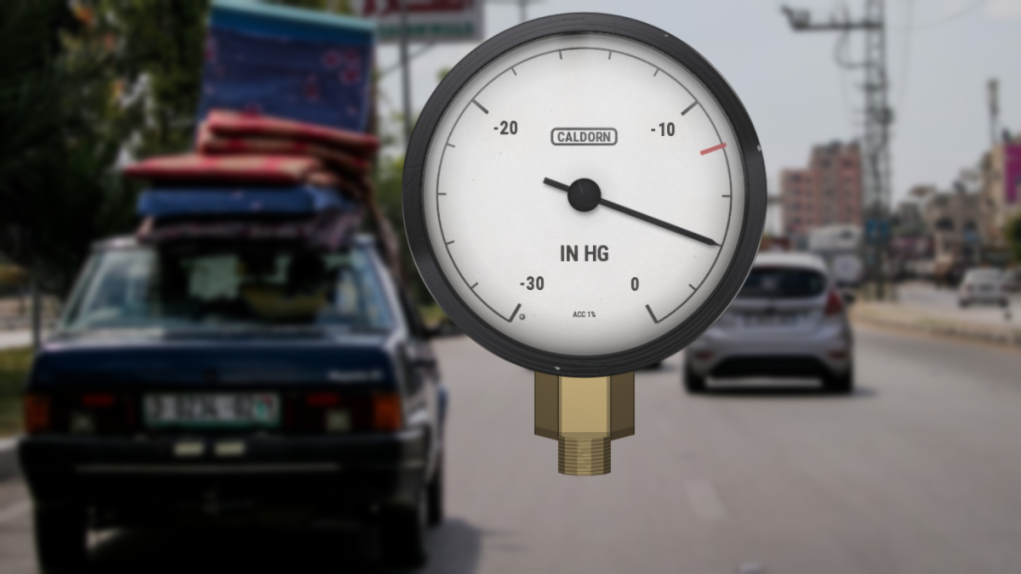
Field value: -4; inHg
